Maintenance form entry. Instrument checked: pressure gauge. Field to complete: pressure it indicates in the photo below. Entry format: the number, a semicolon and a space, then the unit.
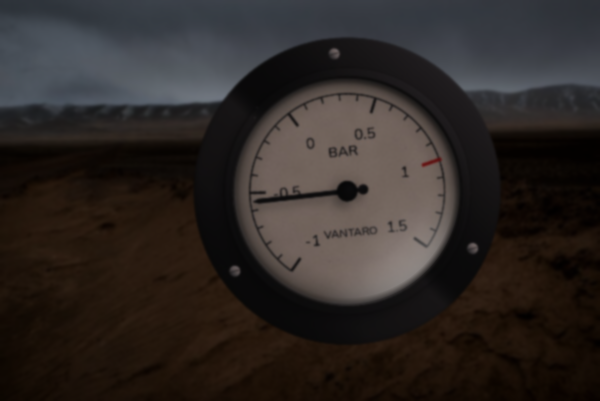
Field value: -0.55; bar
